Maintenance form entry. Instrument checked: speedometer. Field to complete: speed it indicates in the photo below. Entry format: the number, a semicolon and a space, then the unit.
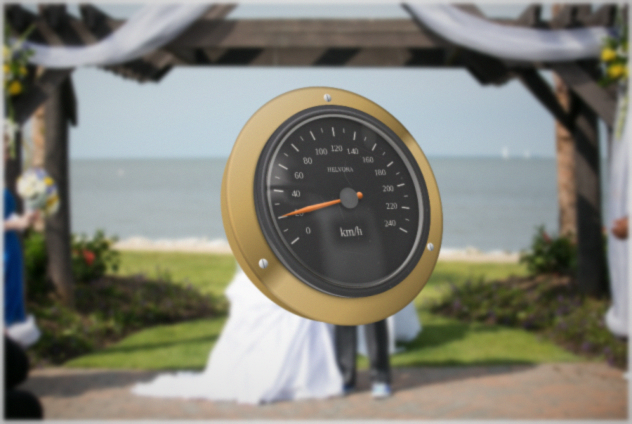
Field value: 20; km/h
